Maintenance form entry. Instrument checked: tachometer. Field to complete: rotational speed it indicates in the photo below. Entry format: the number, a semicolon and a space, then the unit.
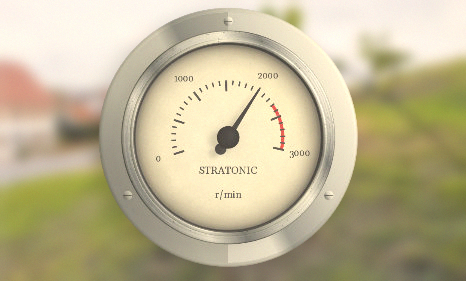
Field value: 2000; rpm
